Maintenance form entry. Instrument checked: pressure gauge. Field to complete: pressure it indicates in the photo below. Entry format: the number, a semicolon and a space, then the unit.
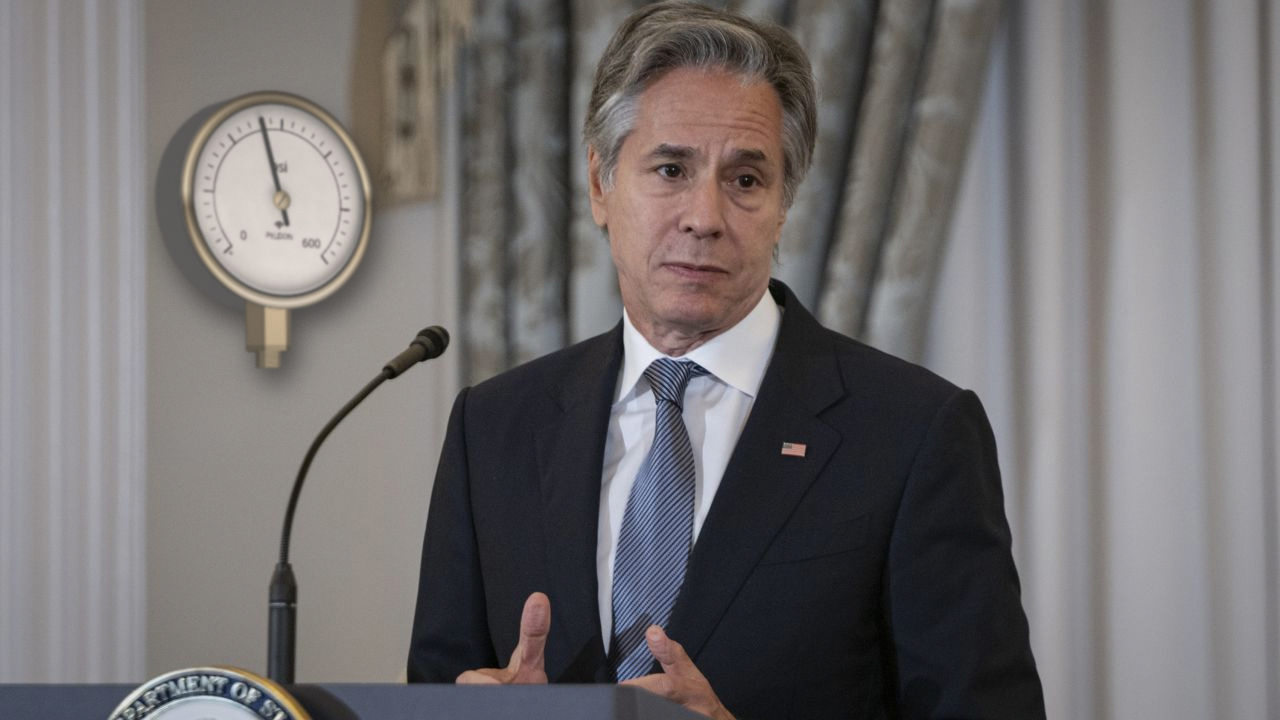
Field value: 260; psi
